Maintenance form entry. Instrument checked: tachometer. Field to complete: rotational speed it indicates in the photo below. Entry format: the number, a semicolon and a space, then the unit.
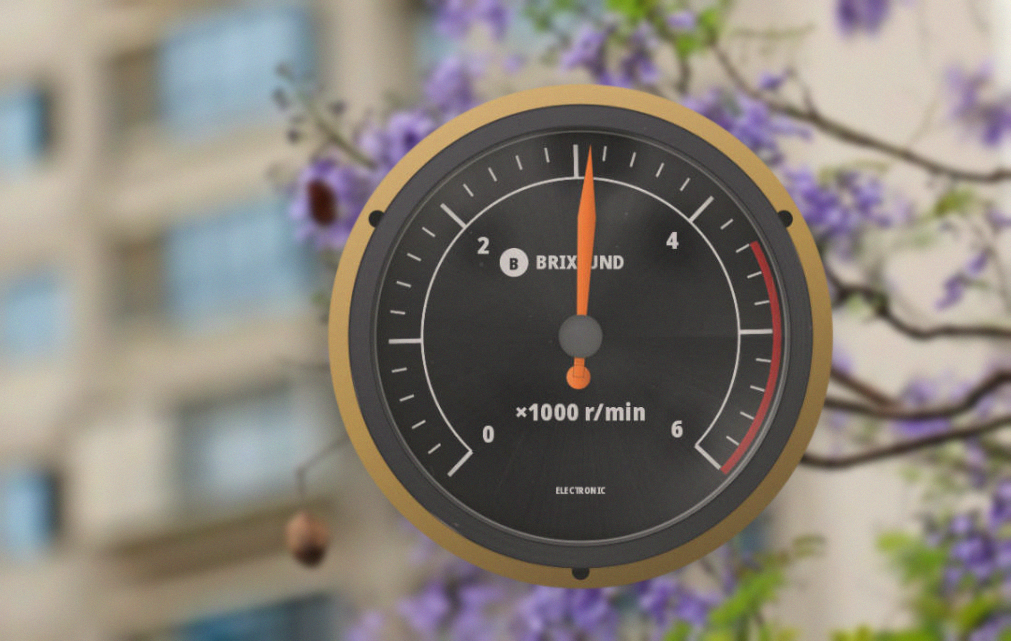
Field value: 3100; rpm
